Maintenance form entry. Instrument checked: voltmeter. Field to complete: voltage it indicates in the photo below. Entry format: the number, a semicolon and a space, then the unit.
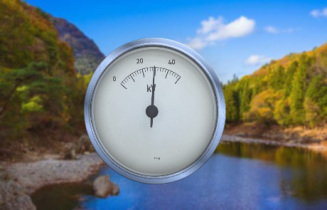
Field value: 30; kV
